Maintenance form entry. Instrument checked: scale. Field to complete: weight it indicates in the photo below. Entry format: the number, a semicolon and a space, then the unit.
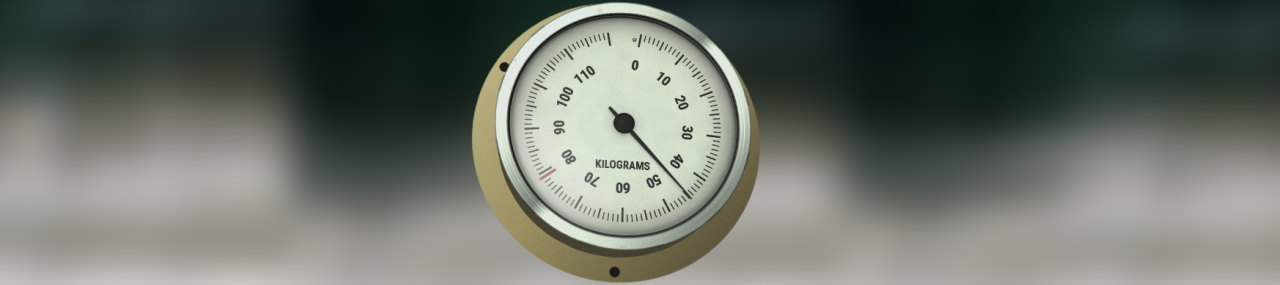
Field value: 45; kg
